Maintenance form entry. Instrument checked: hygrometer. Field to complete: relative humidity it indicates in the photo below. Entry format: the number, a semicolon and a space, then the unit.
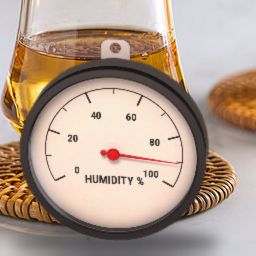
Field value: 90; %
